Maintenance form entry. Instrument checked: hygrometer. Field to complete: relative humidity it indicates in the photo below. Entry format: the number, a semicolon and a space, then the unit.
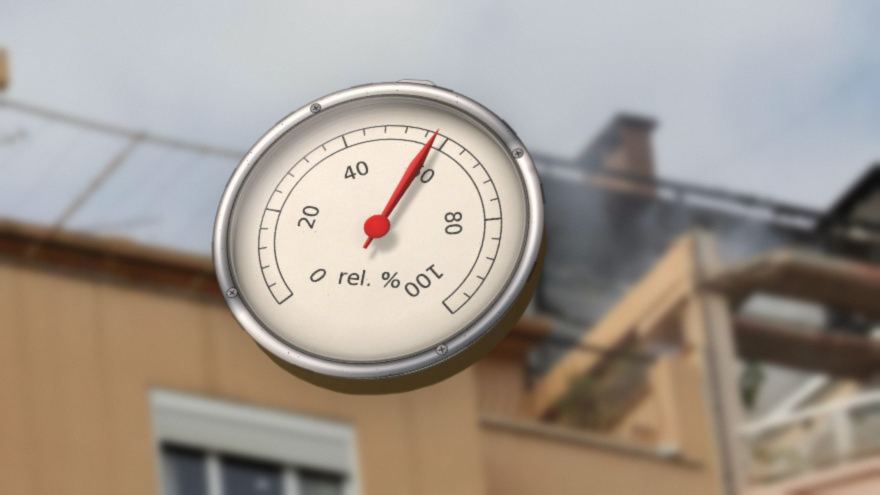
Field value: 58; %
